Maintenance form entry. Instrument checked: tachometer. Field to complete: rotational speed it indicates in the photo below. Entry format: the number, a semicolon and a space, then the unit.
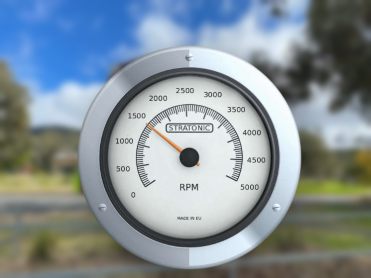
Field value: 1500; rpm
